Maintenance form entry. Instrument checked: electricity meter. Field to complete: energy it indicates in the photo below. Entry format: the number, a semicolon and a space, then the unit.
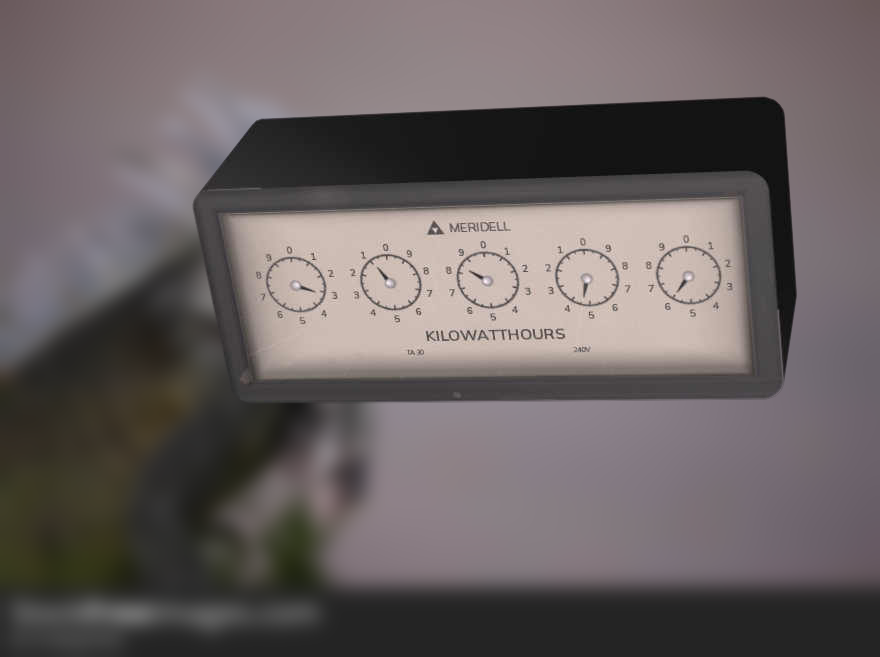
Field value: 30846; kWh
